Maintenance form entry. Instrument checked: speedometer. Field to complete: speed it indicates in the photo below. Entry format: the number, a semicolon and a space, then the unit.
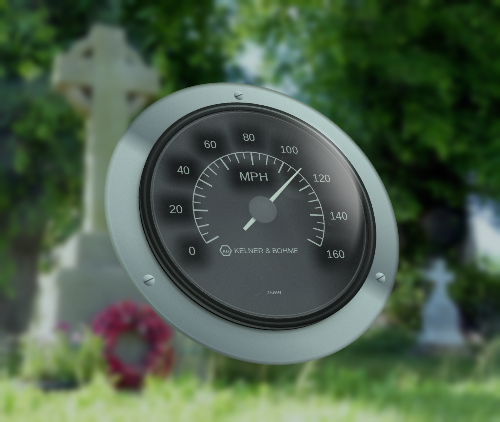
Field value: 110; mph
